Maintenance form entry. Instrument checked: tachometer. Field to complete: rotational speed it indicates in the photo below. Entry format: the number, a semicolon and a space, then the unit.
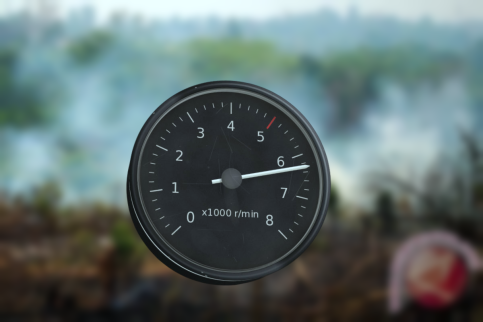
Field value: 6300; rpm
